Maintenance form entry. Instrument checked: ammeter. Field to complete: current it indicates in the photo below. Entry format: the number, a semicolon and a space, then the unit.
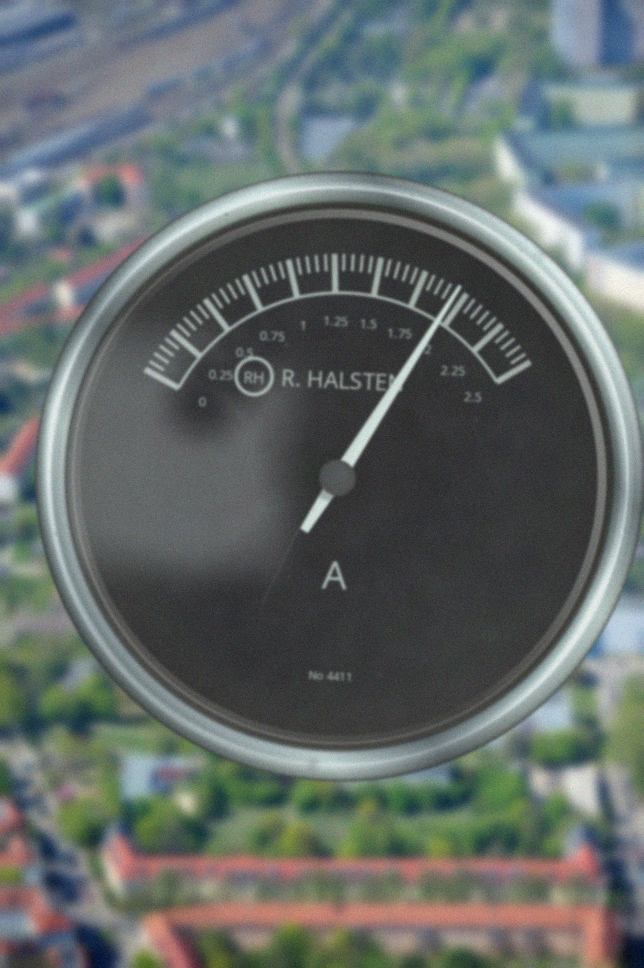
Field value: 1.95; A
